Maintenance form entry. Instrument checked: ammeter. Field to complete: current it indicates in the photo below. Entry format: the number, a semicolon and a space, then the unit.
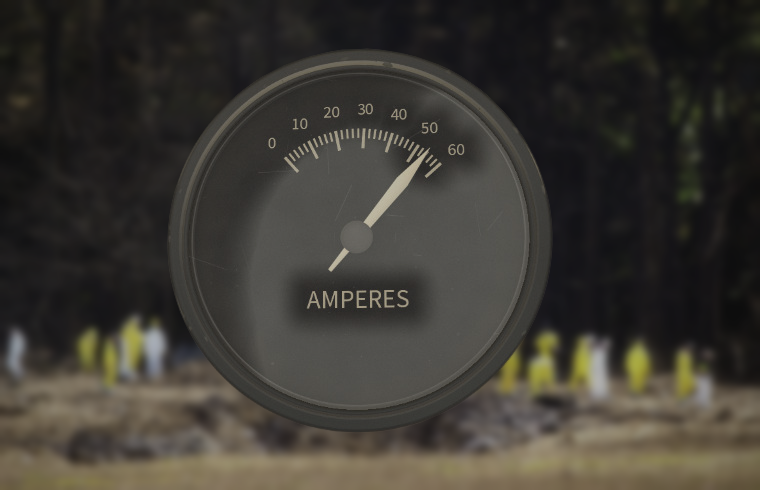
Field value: 54; A
